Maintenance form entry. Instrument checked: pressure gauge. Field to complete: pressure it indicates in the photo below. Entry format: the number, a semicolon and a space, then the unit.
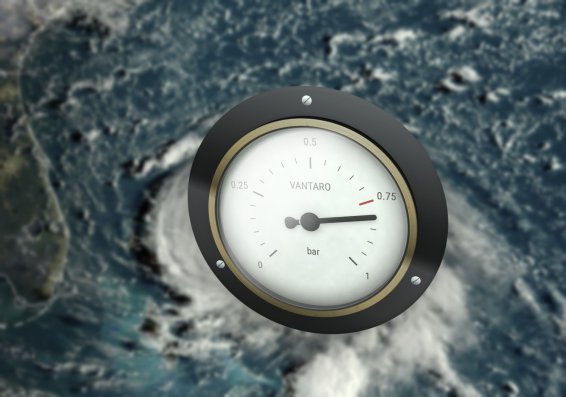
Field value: 0.8; bar
